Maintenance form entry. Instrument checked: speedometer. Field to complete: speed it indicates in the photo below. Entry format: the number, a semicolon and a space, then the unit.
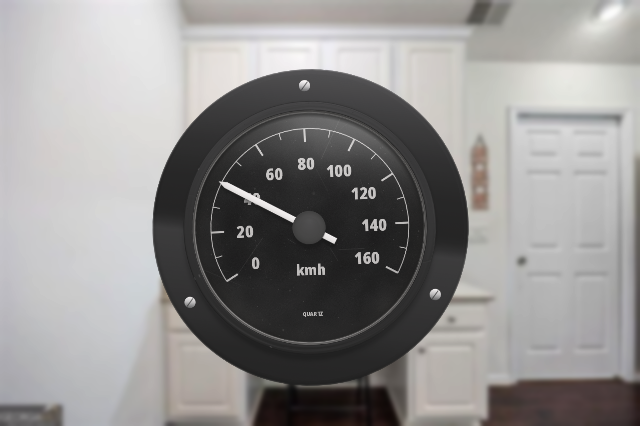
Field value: 40; km/h
